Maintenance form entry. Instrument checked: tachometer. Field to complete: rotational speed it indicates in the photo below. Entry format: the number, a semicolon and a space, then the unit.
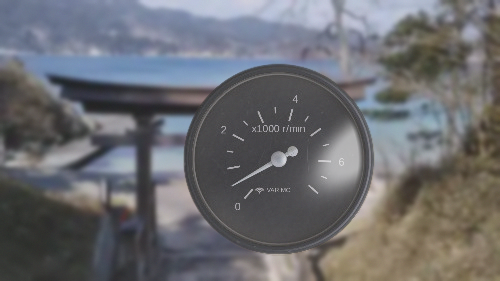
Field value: 500; rpm
